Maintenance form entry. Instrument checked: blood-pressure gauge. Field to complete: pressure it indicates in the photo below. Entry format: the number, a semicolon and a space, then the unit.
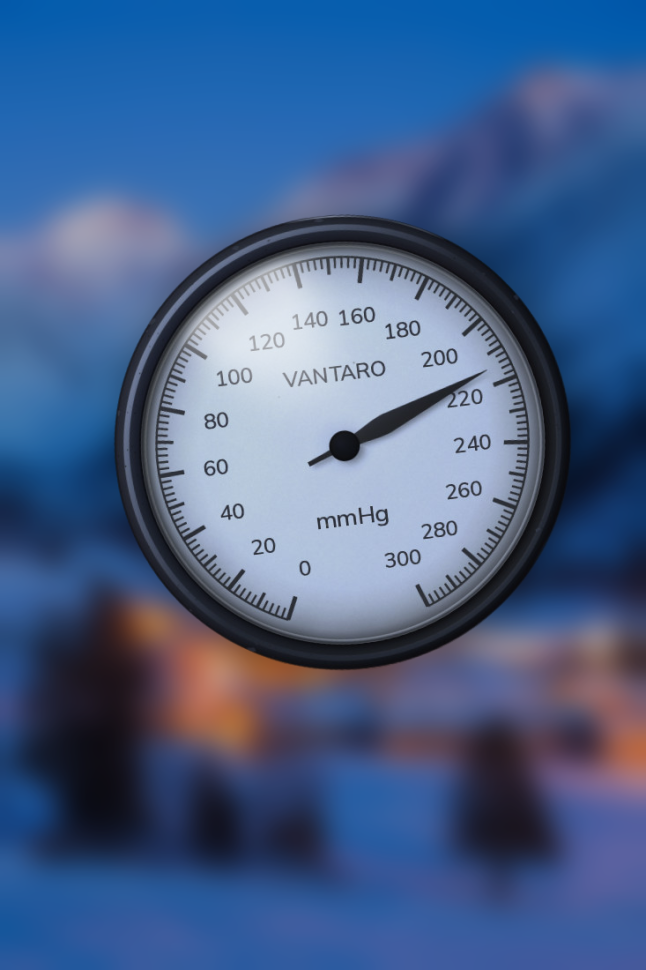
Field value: 214; mmHg
